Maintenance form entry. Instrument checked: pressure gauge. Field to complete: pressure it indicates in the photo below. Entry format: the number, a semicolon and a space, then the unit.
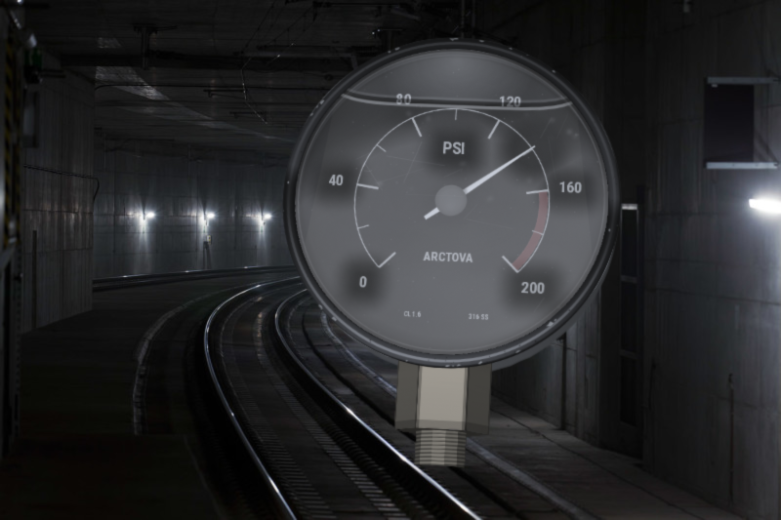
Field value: 140; psi
